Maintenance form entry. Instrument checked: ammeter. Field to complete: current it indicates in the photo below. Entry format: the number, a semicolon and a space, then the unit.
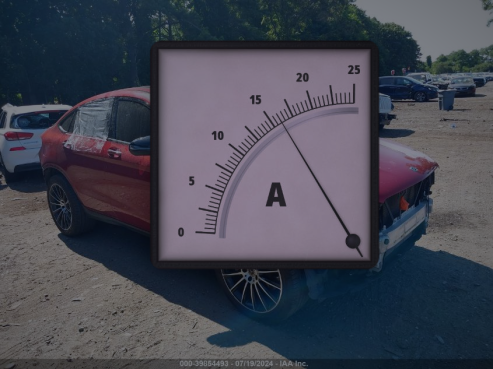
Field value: 16; A
